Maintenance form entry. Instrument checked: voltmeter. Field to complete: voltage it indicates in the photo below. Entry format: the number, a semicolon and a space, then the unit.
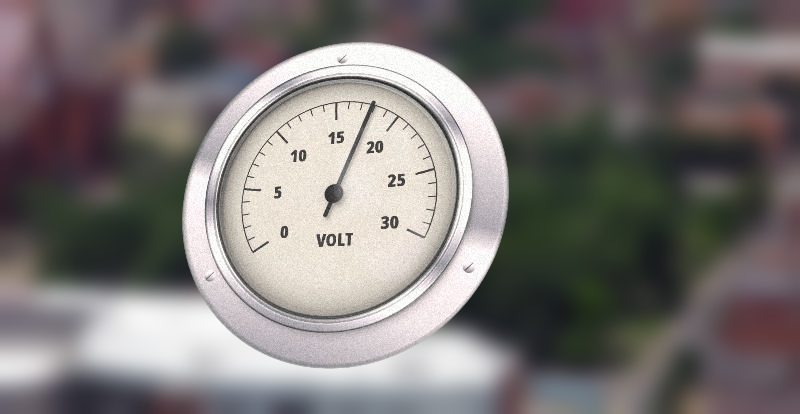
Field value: 18; V
